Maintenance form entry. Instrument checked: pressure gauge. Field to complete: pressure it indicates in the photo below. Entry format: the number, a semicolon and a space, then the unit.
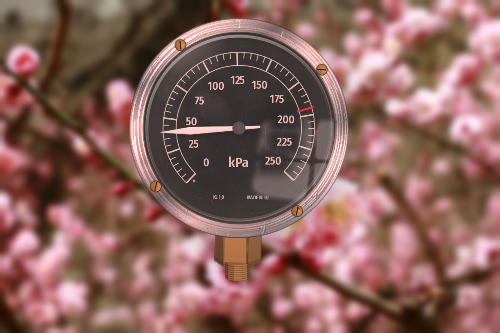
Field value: 40; kPa
